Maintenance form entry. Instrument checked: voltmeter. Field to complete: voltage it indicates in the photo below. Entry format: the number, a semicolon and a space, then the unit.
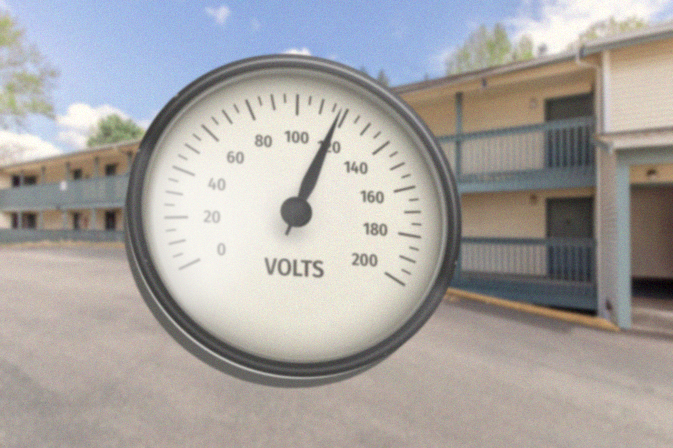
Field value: 117.5; V
